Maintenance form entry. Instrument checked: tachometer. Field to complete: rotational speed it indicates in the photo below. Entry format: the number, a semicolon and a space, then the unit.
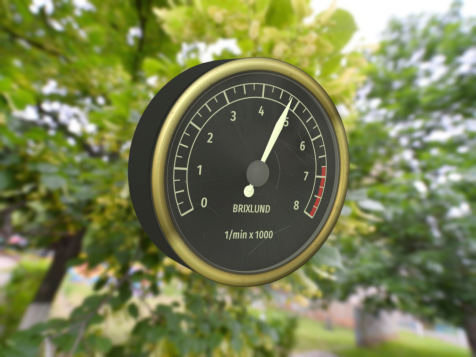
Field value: 4750; rpm
